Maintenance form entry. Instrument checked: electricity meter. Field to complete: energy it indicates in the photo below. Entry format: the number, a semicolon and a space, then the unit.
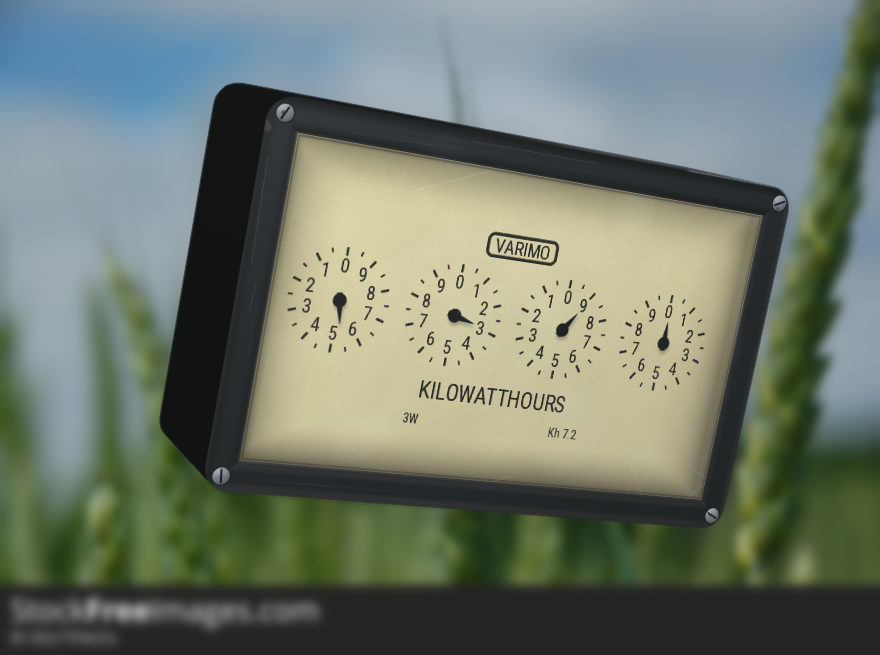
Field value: 5290; kWh
